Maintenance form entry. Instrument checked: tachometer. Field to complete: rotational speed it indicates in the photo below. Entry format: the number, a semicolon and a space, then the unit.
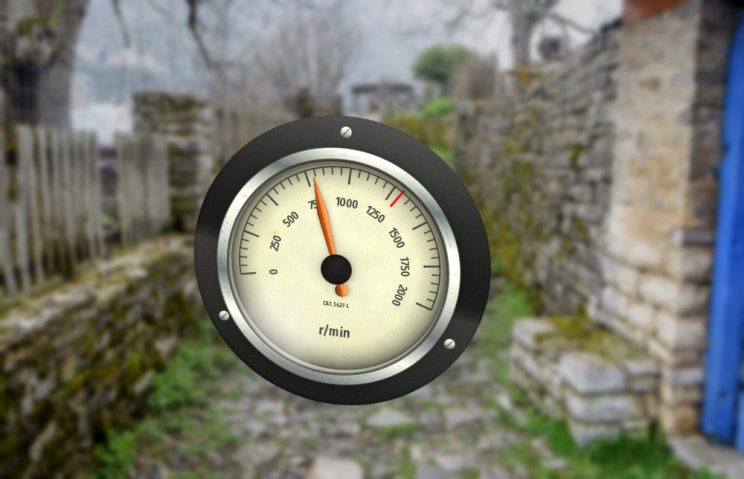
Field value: 800; rpm
